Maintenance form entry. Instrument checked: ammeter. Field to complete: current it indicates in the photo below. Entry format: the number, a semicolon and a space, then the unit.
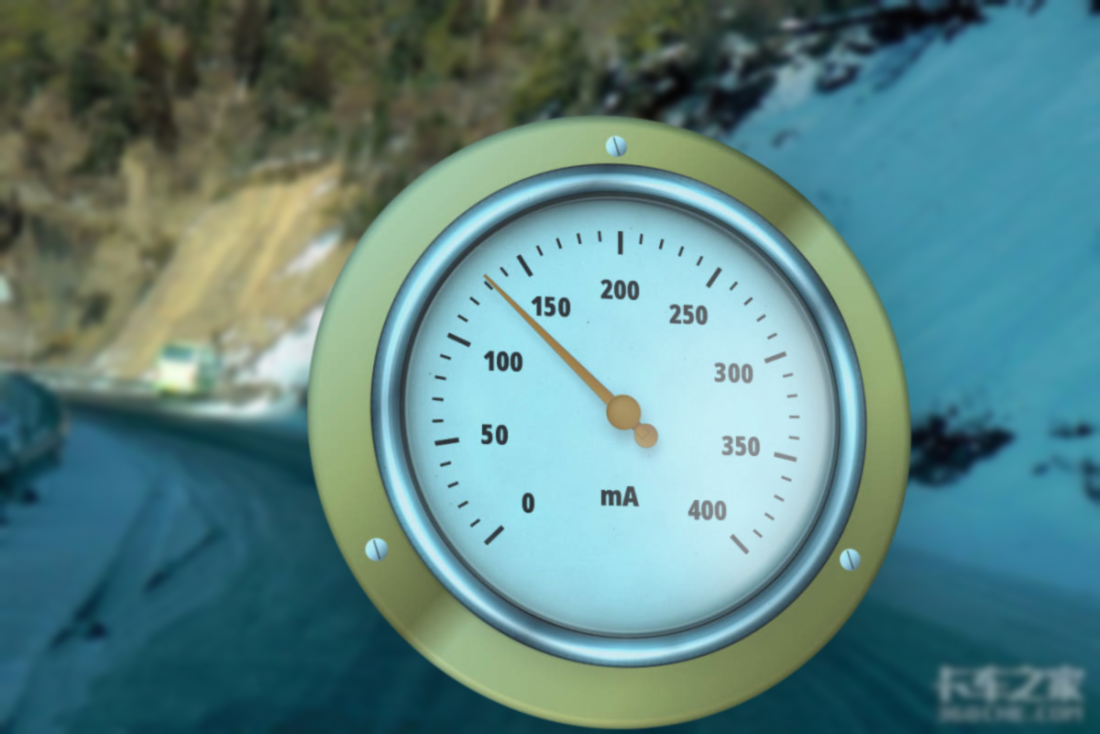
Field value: 130; mA
